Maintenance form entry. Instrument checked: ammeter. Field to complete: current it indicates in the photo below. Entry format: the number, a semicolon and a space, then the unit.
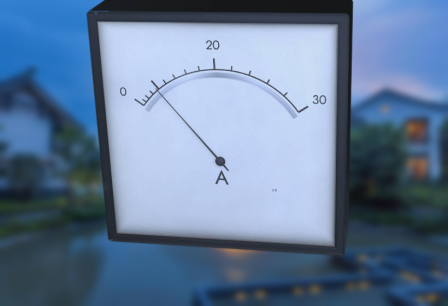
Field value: 10; A
